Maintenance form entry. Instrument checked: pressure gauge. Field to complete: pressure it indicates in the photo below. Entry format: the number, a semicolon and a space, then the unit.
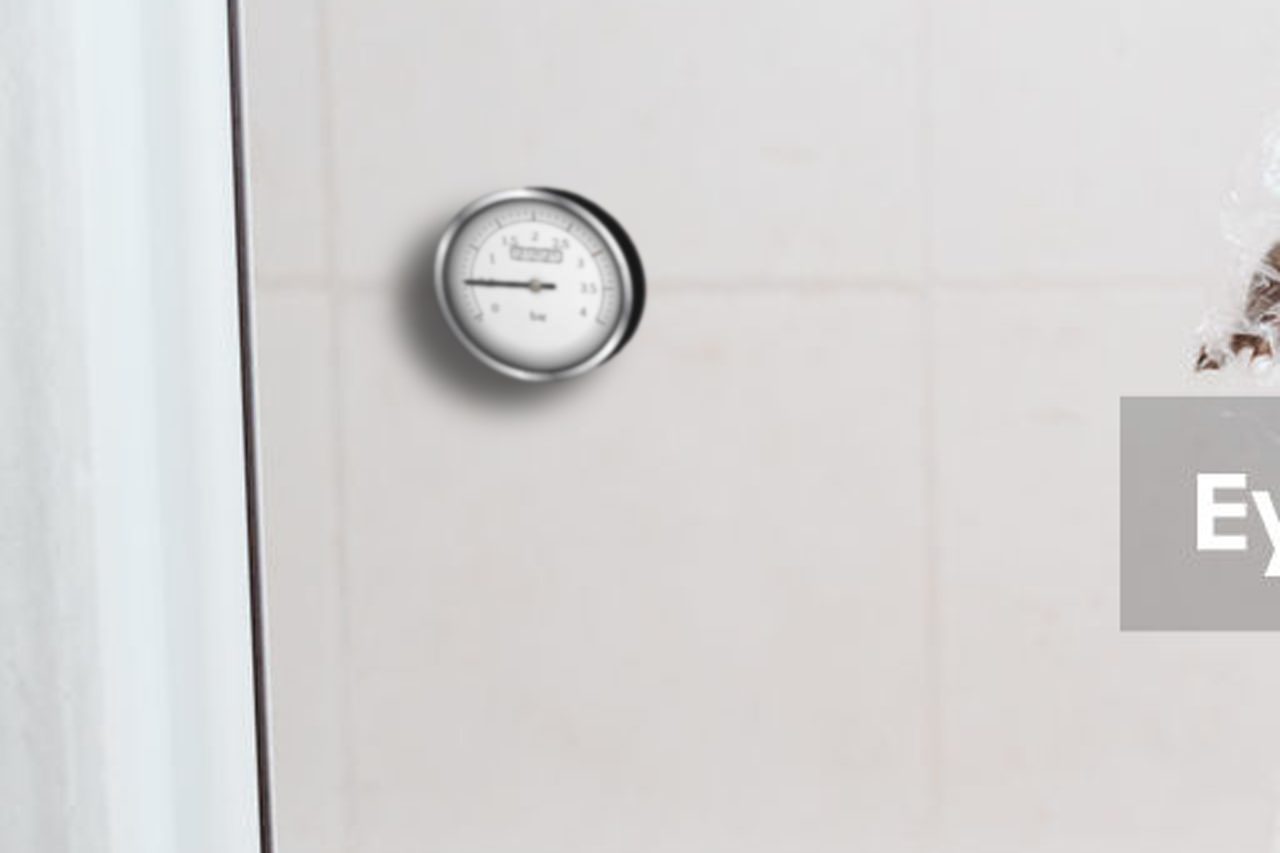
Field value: 0.5; bar
